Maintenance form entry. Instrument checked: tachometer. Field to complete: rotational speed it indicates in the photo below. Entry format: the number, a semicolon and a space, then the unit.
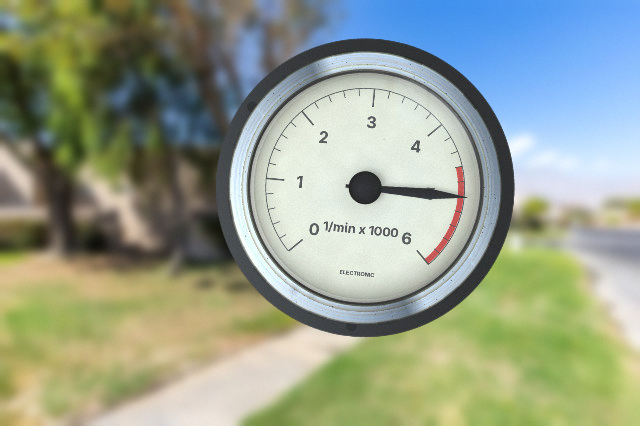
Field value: 5000; rpm
